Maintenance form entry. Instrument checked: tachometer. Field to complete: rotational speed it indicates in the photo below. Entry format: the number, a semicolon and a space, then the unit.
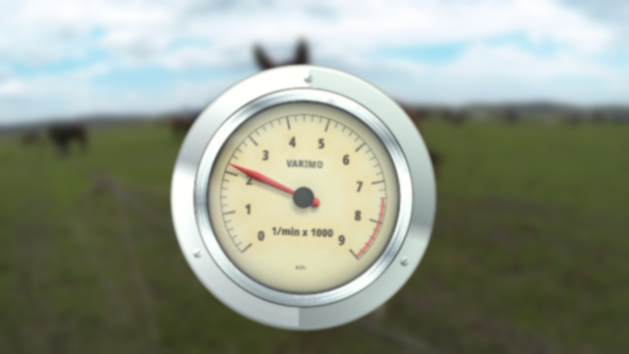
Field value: 2200; rpm
